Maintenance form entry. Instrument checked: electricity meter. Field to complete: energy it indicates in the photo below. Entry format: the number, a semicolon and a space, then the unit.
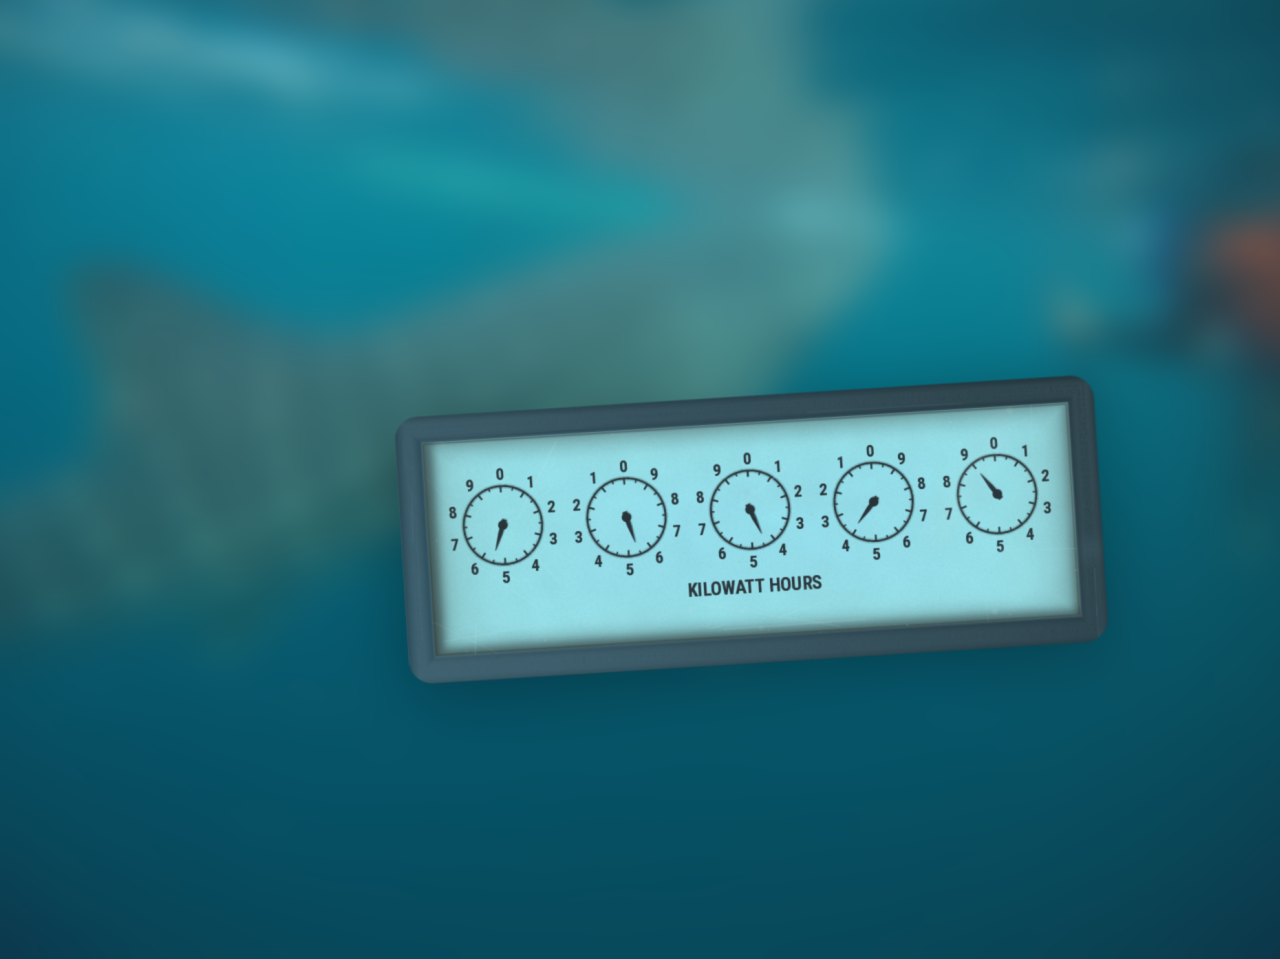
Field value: 55439; kWh
